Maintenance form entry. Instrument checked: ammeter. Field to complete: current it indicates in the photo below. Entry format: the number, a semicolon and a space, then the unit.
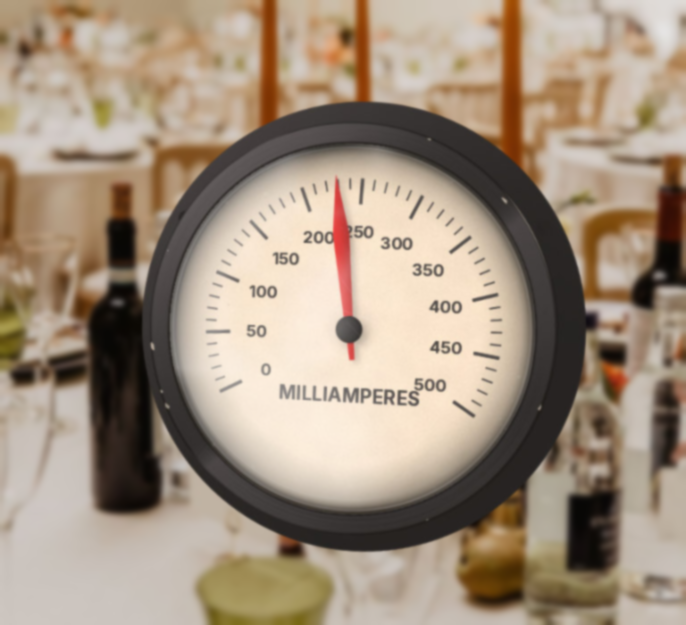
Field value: 230; mA
